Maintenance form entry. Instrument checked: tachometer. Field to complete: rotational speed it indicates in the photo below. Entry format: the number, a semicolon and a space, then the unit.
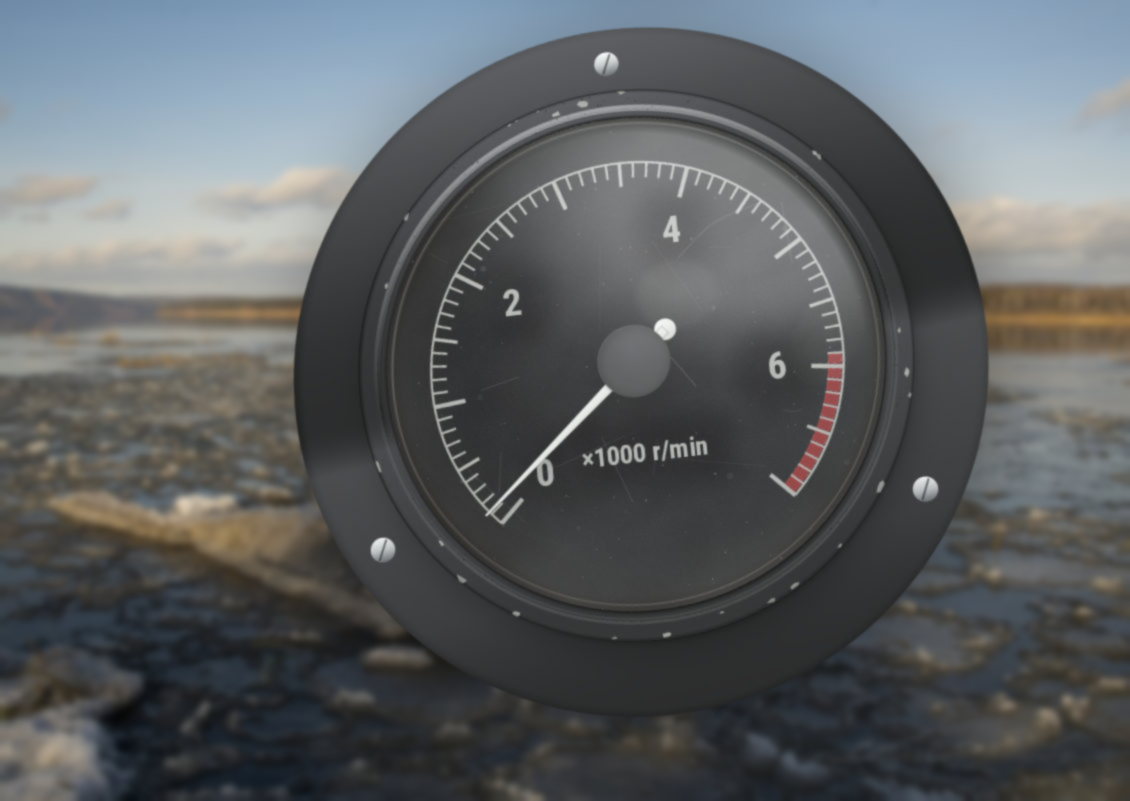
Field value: 100; rpm
